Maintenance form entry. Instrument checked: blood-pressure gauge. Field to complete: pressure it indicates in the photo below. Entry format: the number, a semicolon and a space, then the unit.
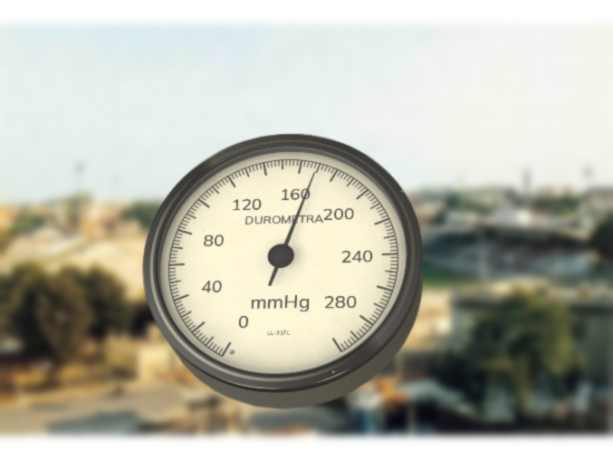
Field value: 170; mmHg
